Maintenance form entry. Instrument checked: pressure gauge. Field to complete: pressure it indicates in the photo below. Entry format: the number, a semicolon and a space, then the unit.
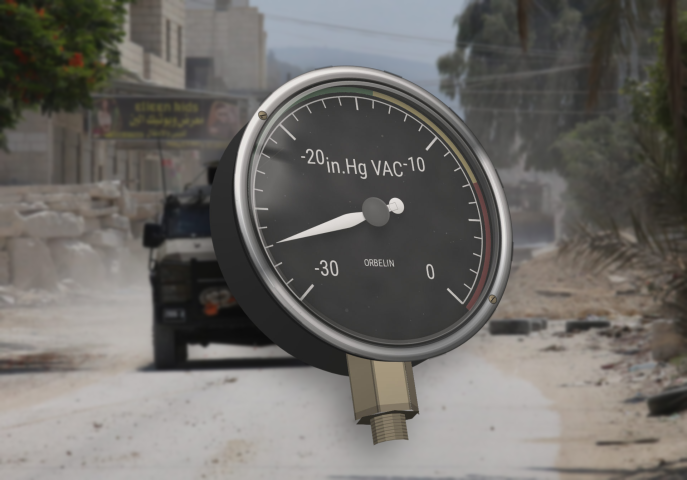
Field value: -27; inHg
